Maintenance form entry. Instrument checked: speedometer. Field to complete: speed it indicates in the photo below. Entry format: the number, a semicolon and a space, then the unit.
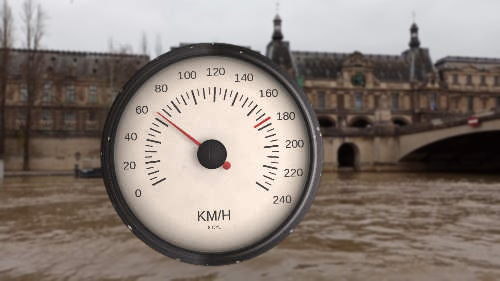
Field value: 65; km/h
